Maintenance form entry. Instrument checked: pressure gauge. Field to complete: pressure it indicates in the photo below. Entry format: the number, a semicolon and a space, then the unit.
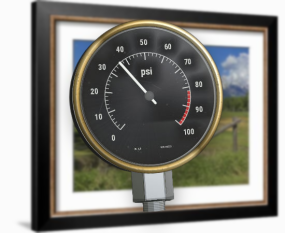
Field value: 36; psi
